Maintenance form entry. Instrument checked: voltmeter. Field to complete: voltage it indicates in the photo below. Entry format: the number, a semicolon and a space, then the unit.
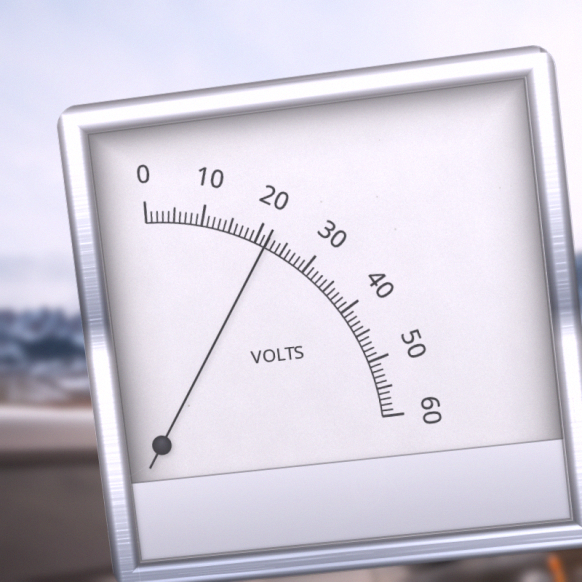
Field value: 22; V
